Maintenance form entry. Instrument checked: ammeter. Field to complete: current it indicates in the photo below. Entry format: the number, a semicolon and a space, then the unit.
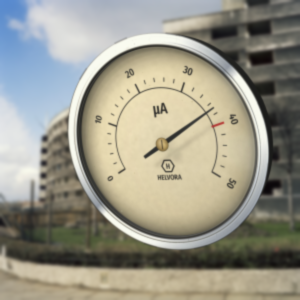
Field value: 37; µA
